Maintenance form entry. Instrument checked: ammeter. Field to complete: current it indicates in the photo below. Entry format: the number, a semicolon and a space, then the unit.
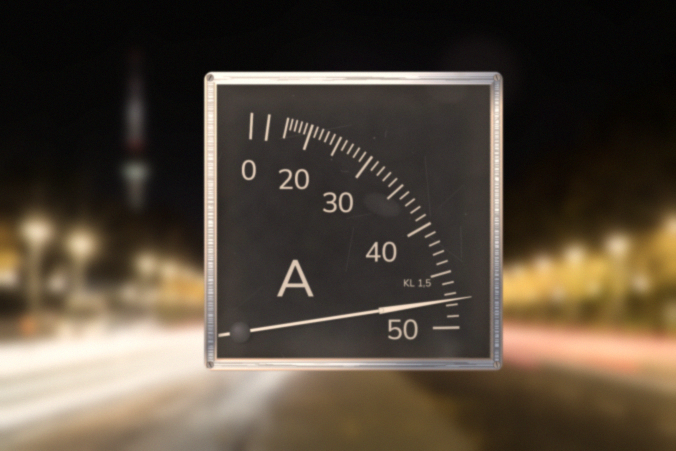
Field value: 47.5; A
